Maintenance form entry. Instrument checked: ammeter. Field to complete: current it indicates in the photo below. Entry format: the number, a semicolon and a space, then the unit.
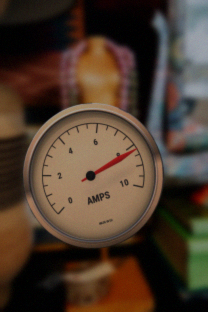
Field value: 8.25; A
